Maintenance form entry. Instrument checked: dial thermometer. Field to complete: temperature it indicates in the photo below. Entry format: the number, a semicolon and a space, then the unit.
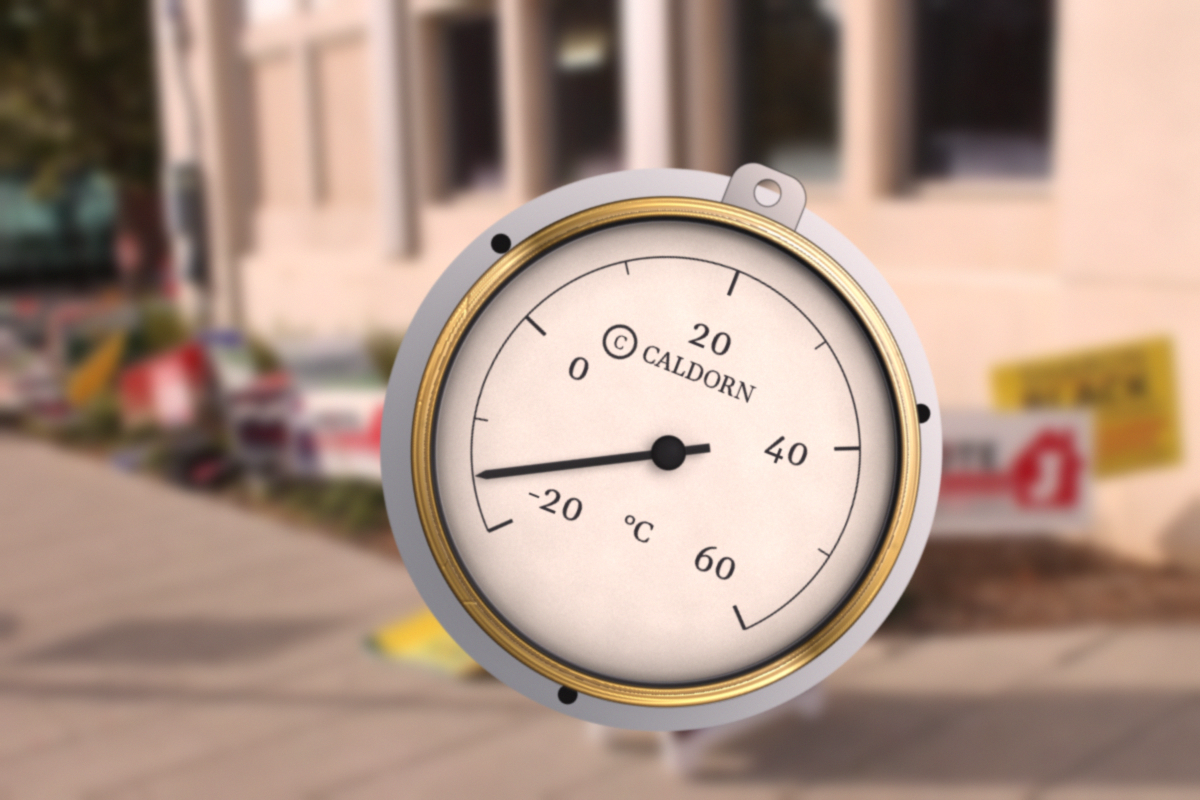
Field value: -15; °C
